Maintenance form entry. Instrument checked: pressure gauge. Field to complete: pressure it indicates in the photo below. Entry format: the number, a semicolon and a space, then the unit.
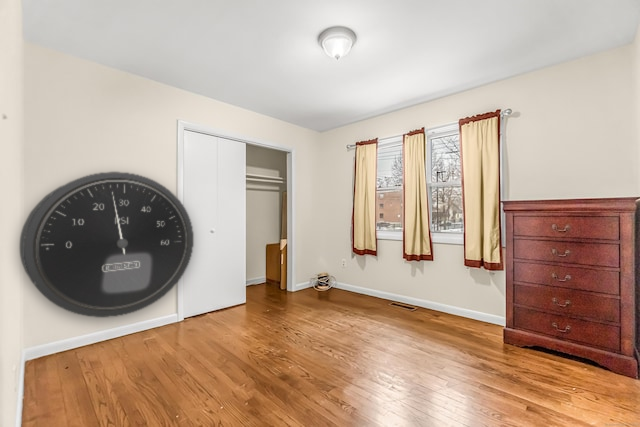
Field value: 26; psi
